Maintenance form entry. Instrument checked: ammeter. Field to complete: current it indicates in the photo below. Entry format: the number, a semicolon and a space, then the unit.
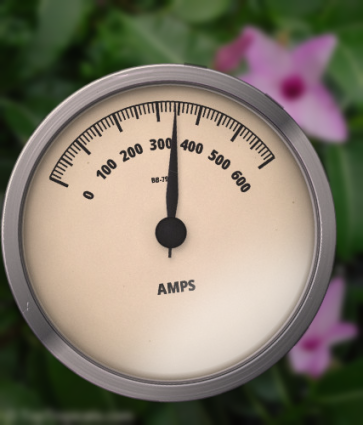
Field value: 340; A
